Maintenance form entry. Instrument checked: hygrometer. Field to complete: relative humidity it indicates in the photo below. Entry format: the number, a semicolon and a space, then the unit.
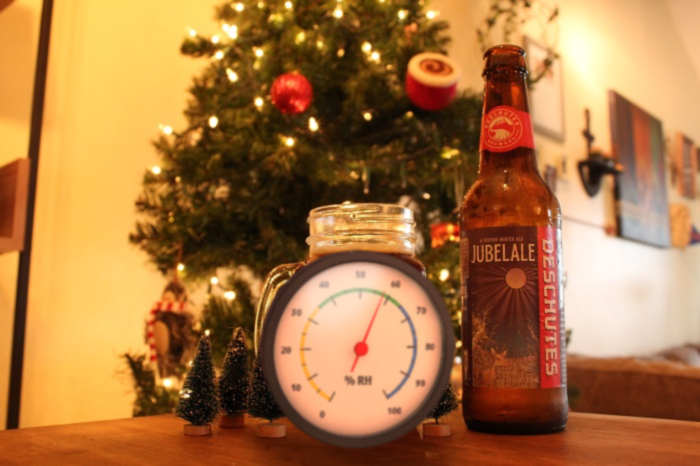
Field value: 57.5; %
